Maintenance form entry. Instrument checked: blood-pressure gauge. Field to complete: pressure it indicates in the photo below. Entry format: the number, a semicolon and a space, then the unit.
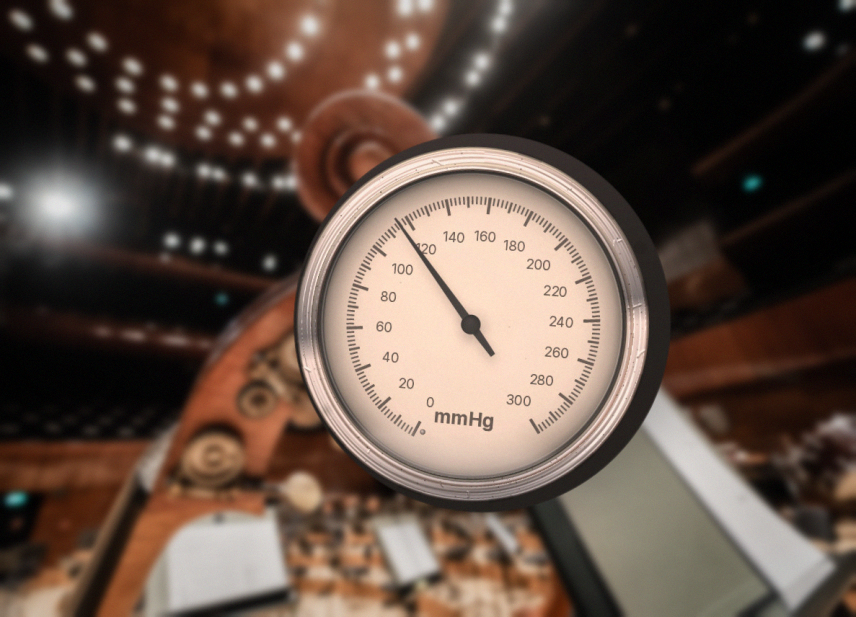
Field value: 116; mmHg
